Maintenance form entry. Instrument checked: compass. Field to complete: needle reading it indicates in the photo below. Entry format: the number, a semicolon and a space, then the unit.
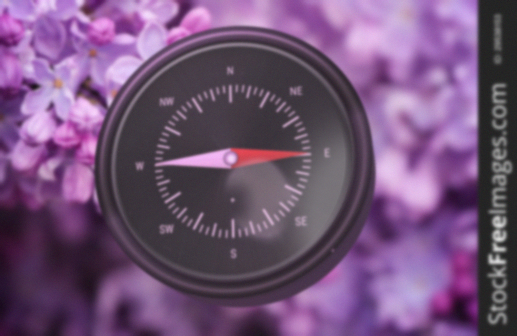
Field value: 90; °
